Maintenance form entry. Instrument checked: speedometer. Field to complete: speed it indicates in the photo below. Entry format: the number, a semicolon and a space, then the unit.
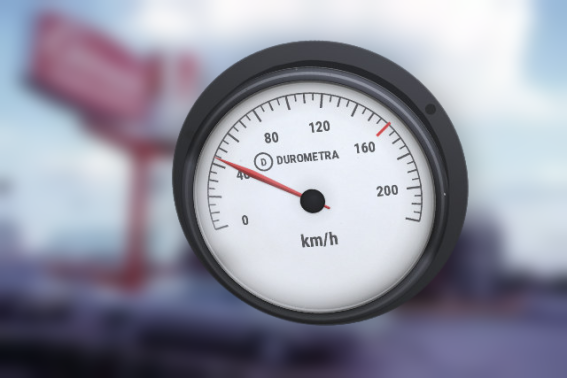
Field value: 45; km/h
